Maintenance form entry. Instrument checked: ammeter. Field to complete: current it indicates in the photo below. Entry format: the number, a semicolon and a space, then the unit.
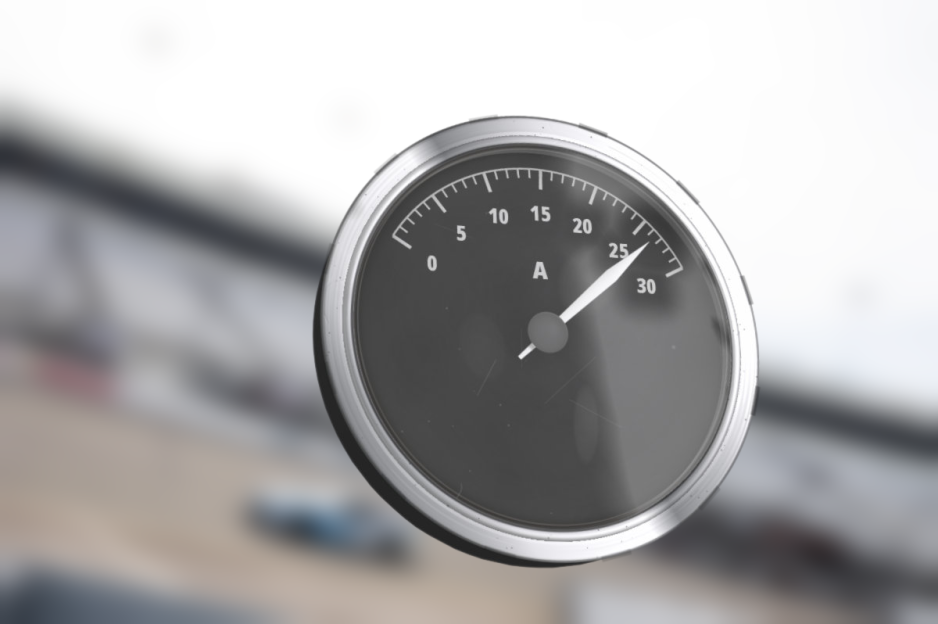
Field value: 26.5; A
